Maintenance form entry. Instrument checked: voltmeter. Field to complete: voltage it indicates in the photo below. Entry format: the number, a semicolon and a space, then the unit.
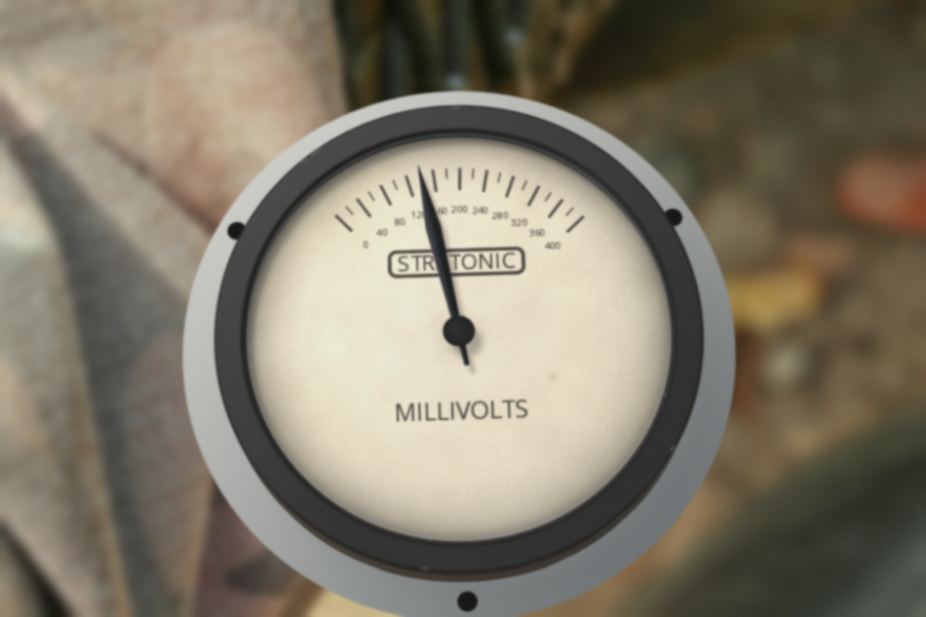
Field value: 140; mV
